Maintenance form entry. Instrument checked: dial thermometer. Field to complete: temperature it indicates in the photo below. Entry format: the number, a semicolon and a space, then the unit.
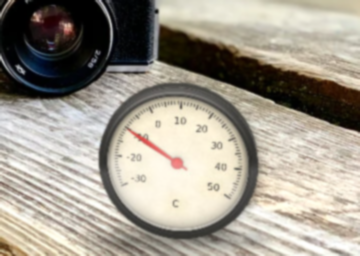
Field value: -10; °C
